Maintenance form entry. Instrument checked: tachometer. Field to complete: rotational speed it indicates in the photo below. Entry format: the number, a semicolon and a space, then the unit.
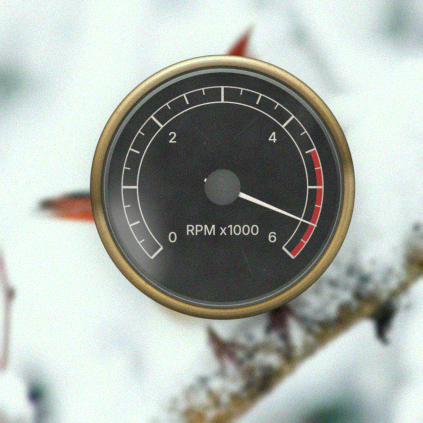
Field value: 5500; rpm
